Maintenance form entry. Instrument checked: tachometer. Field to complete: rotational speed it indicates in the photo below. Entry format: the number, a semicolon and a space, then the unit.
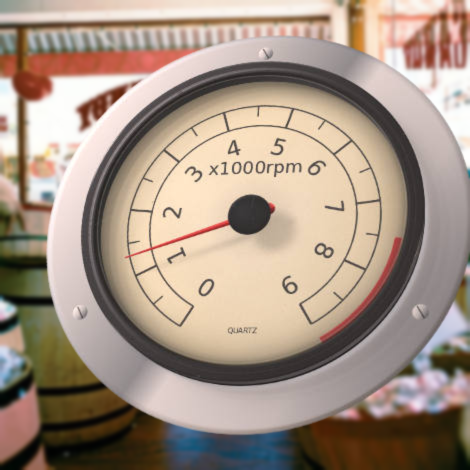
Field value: 1250; rpm
